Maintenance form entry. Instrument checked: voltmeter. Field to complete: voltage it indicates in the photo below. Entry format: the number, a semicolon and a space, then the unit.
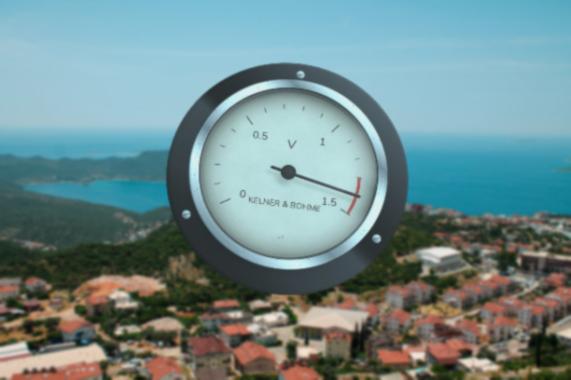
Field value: 1.4; V
